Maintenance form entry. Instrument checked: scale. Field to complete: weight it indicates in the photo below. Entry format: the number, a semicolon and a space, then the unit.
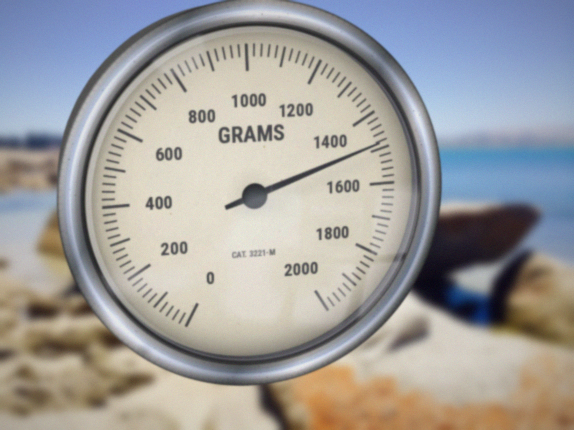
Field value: 1480; g
